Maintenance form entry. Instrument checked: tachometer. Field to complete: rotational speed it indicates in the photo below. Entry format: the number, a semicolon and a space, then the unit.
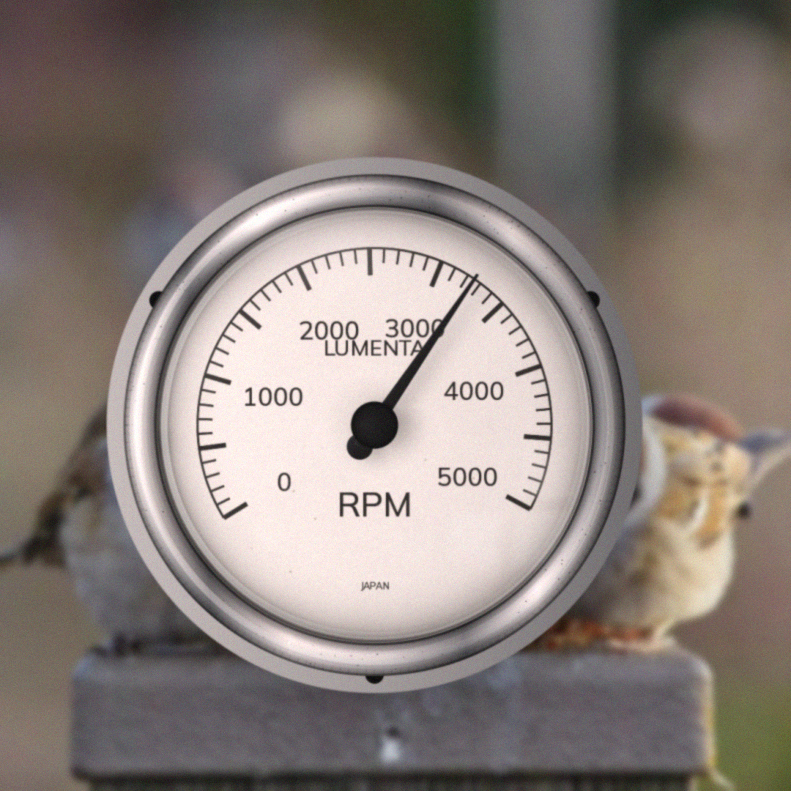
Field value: 3250; rpm
